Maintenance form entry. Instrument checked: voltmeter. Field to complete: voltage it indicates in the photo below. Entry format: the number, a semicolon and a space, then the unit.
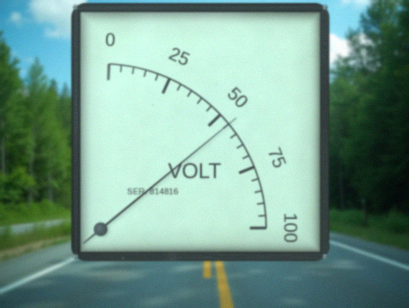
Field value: 55; V
